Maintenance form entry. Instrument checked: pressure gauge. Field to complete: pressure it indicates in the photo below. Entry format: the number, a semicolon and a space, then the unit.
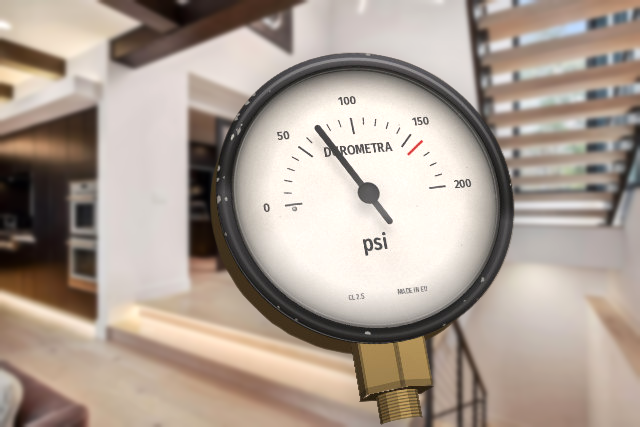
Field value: 70; psi
